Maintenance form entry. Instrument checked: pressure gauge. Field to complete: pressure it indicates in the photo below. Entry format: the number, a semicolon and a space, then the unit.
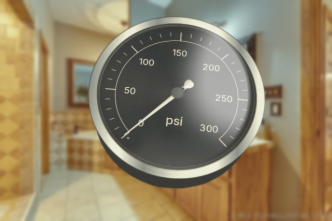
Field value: 0; psi
